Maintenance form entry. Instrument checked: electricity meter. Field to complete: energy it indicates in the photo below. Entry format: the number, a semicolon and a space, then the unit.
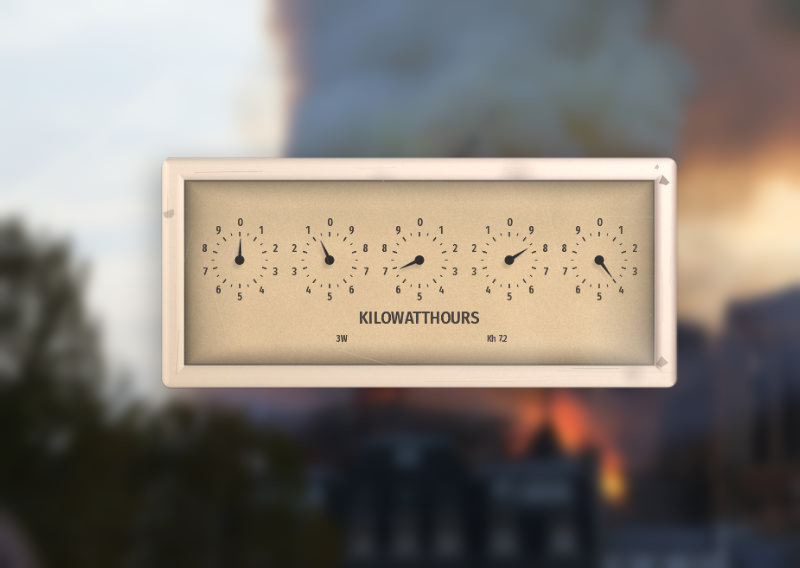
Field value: 684; kWh
